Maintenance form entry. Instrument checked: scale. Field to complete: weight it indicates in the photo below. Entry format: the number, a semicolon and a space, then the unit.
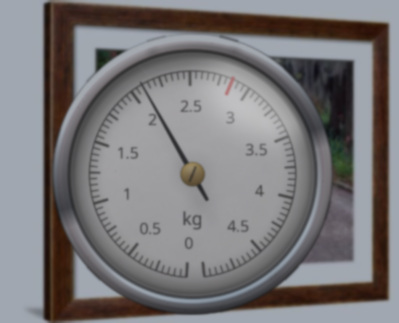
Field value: 2.1; kg
